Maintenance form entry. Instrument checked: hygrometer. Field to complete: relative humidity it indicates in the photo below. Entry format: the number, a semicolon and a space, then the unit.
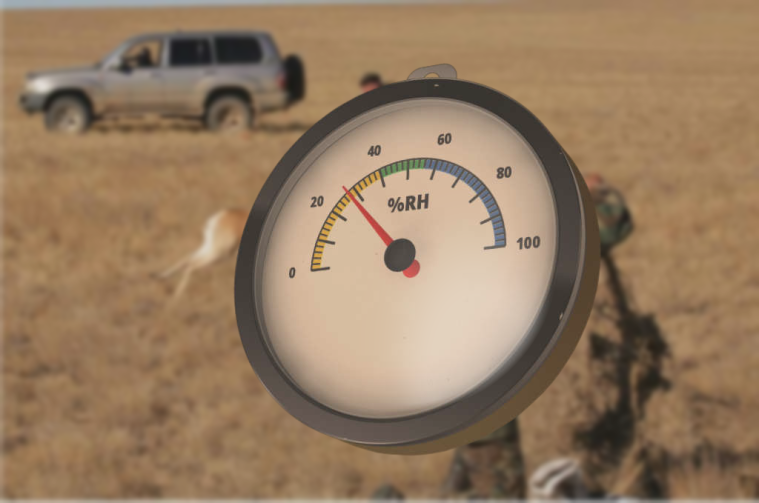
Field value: 28; %
